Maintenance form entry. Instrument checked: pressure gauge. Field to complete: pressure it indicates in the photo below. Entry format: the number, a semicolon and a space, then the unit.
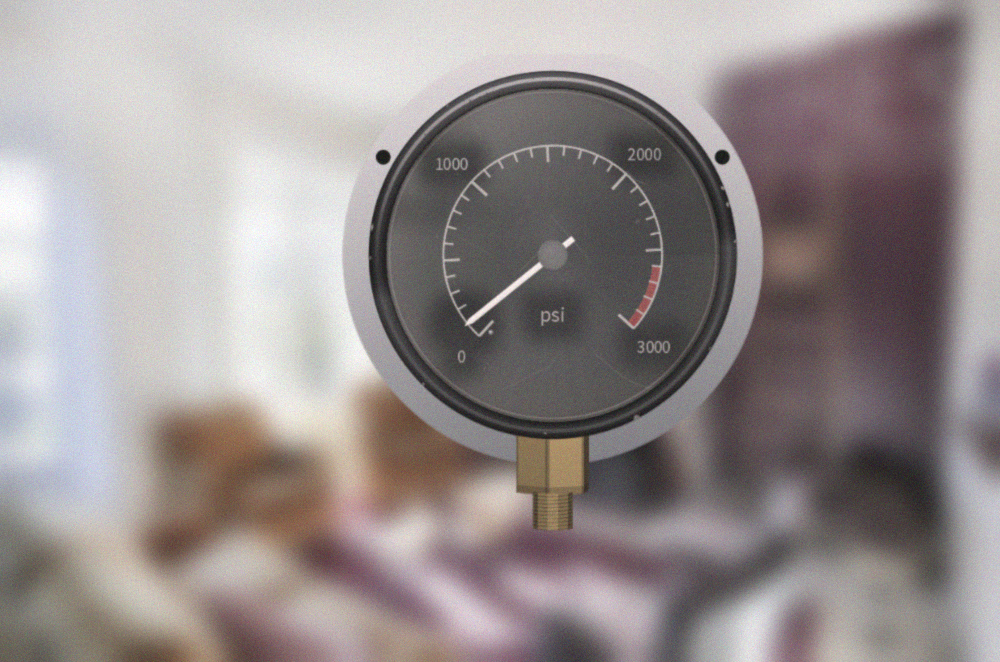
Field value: 100; psi
